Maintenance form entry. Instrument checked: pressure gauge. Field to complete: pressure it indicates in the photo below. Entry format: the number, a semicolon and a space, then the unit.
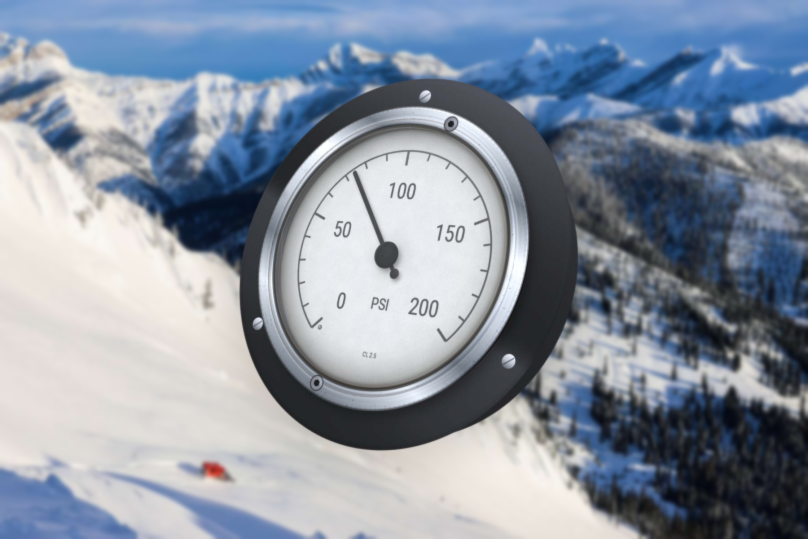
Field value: 75; psi
